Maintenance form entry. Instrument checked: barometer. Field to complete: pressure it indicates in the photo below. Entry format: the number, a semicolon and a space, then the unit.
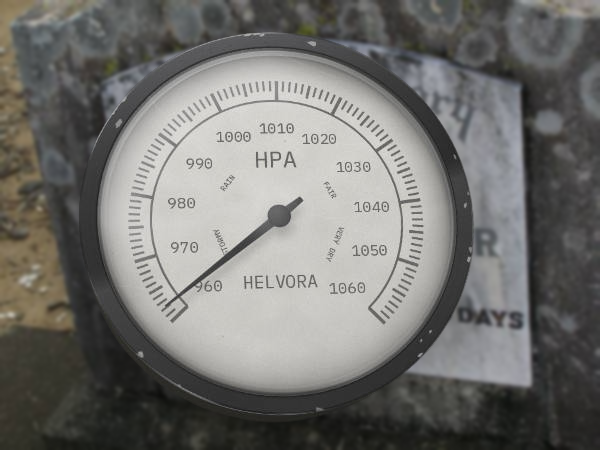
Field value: 962; hPa
